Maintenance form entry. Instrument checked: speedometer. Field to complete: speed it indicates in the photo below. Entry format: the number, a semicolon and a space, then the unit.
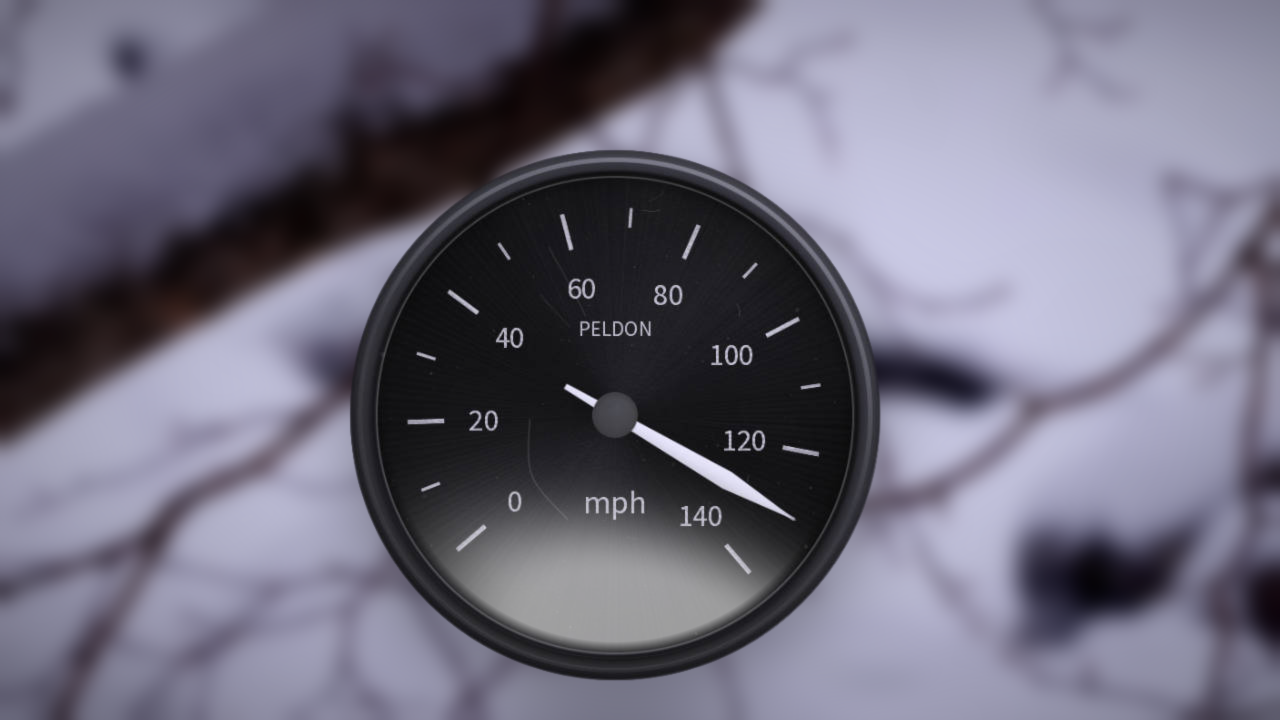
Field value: 130; mph
